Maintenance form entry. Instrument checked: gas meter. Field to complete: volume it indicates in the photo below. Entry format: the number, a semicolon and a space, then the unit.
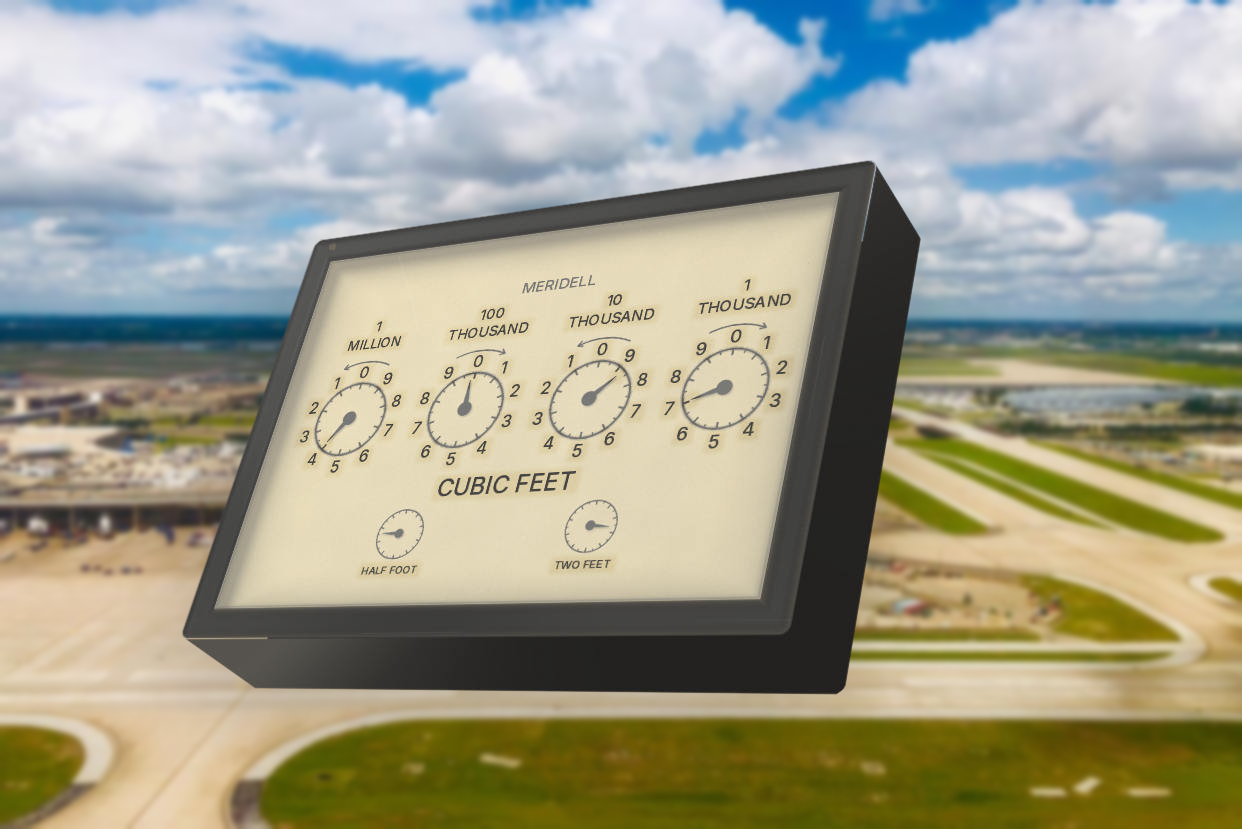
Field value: 398700; ft³
